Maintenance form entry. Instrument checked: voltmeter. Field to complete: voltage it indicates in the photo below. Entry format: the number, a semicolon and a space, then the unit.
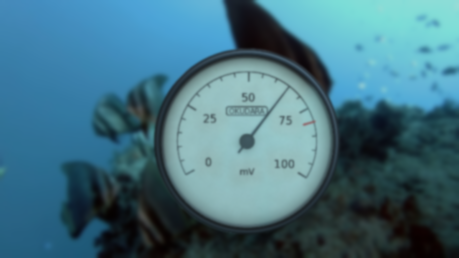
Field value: 65; mV
